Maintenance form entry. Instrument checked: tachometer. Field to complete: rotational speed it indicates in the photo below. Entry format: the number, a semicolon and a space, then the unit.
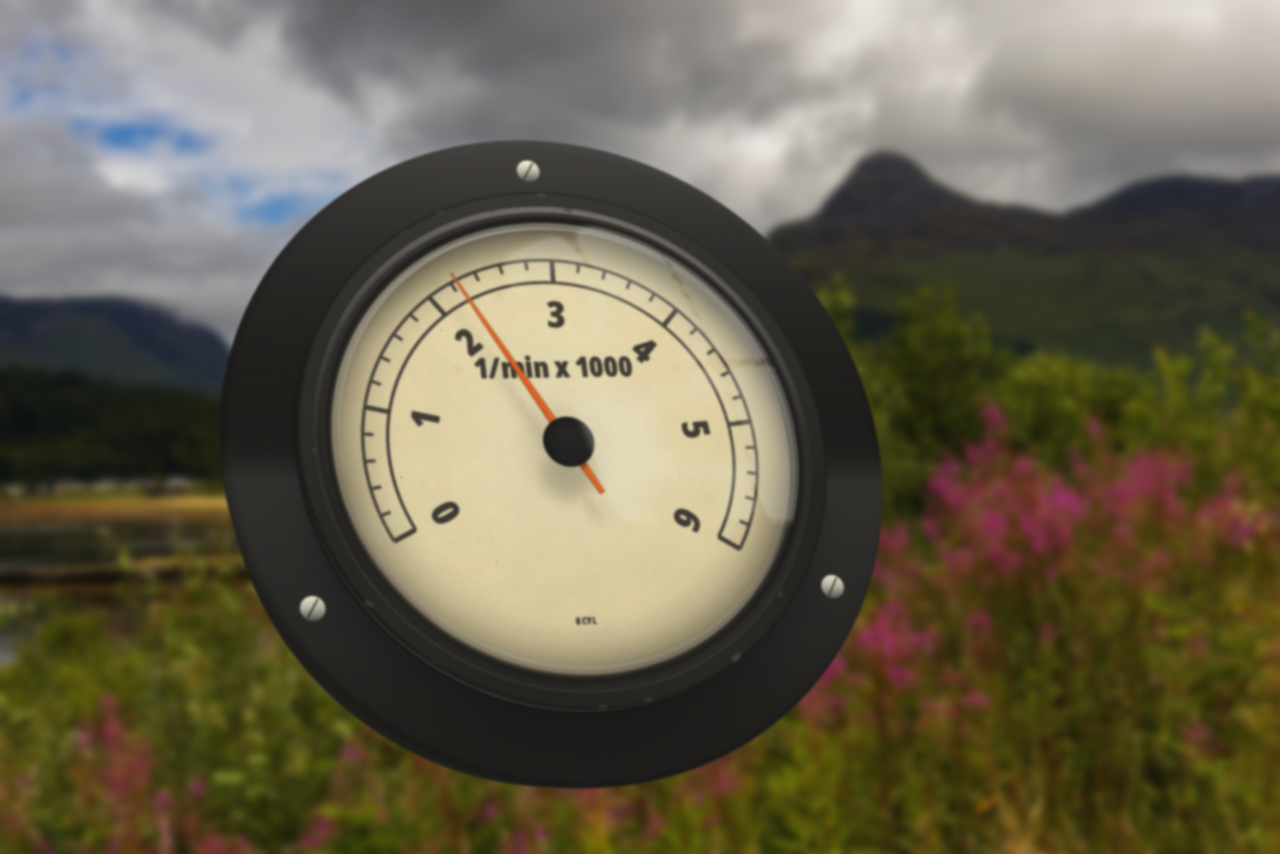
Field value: 2200; rpm
